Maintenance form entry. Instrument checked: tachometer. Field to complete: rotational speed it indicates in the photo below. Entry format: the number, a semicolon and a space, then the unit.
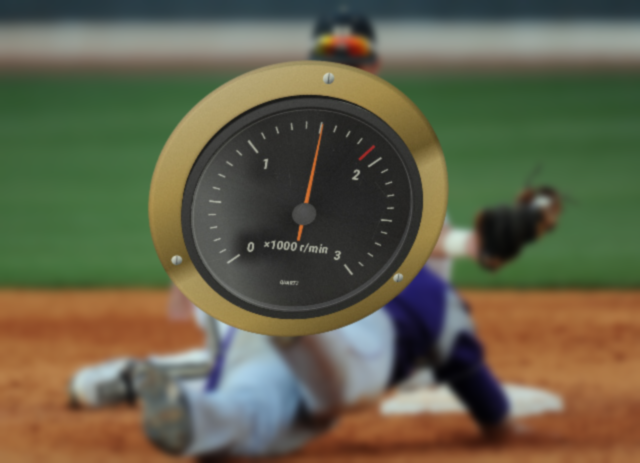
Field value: 1500; rpm
